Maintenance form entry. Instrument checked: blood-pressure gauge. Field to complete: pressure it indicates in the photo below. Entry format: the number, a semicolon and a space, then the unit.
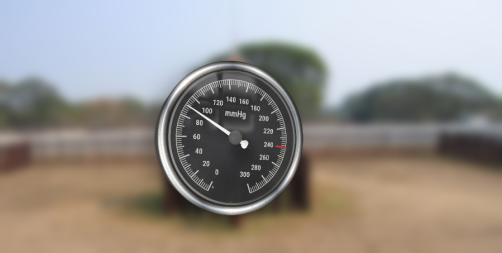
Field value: 90; mmHg
